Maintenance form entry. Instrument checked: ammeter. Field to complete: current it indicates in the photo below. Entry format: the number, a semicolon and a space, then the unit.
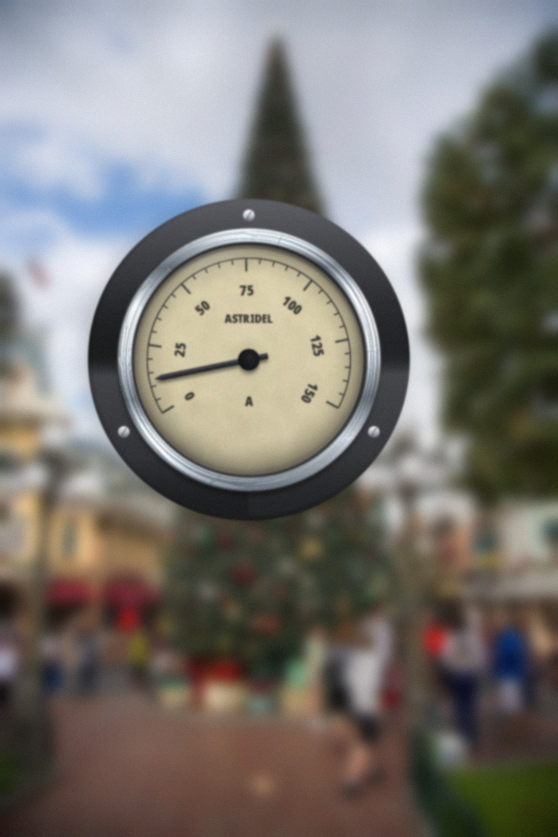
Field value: 12.5; A
